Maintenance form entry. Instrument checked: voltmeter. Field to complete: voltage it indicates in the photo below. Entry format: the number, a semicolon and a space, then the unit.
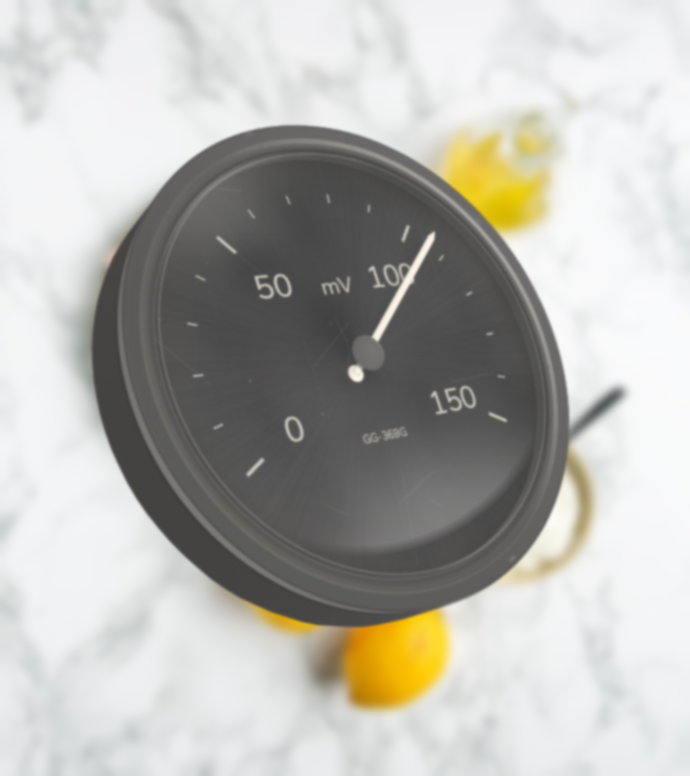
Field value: 105; mV
